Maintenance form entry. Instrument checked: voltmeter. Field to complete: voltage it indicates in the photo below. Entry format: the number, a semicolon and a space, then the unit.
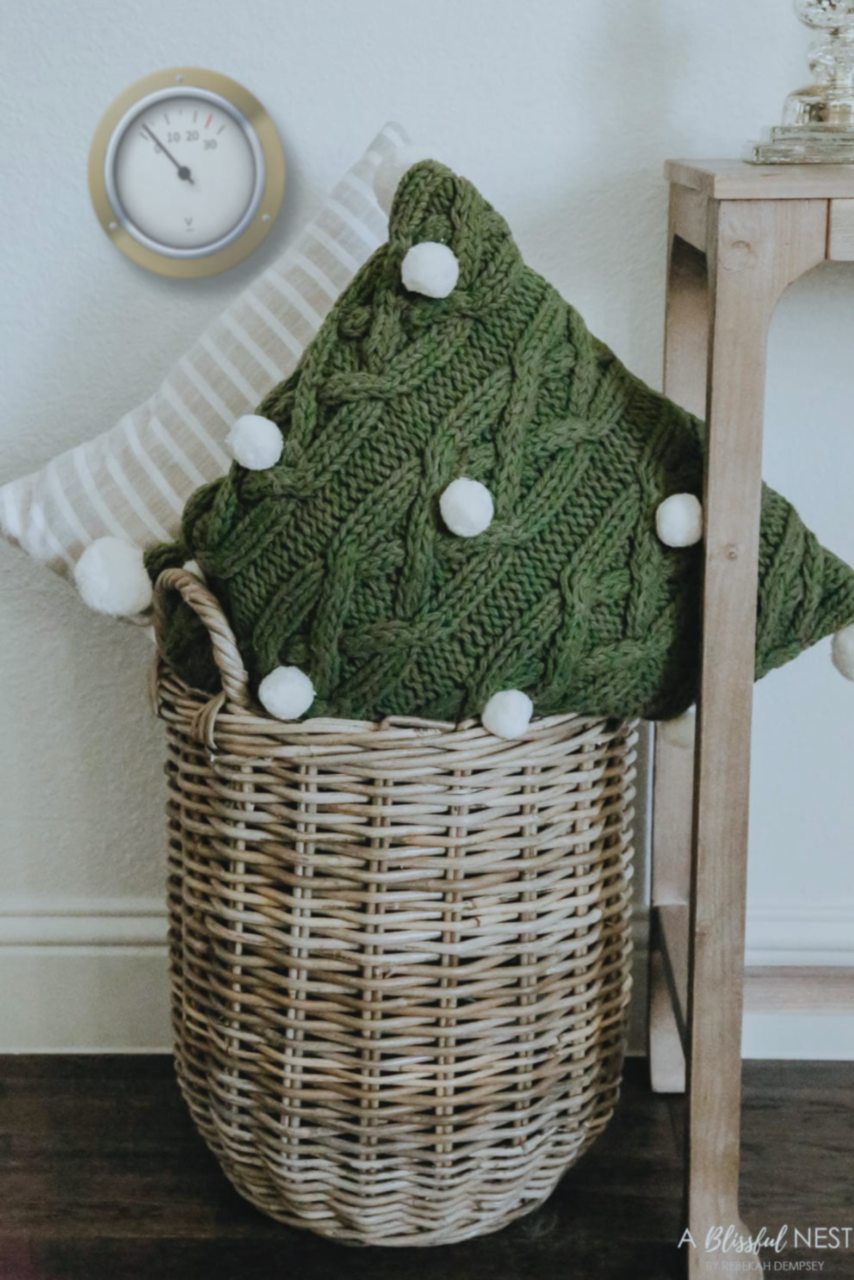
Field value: 2.5; V
